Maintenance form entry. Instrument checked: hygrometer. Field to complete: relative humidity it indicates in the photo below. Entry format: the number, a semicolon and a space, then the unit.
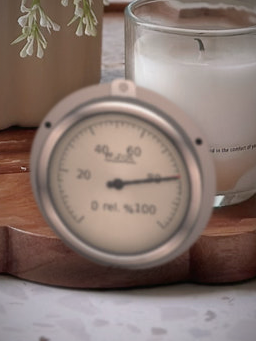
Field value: 80; %
